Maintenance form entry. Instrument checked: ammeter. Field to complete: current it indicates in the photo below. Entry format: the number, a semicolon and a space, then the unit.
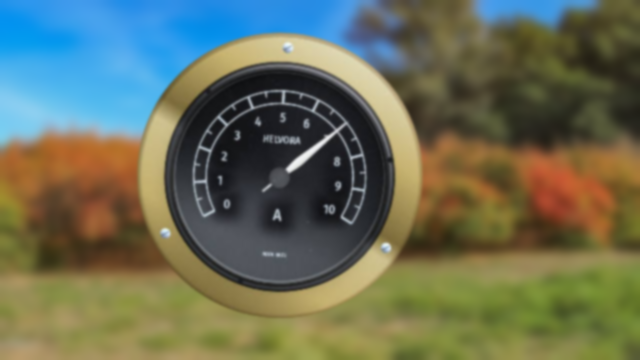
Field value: 7; A
